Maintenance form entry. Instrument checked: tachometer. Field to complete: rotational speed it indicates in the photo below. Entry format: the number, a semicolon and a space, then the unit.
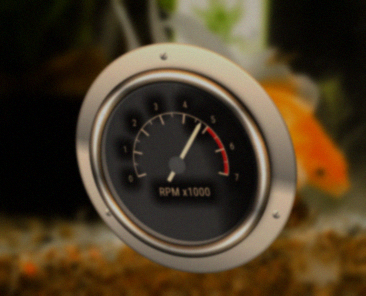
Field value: 4750; rpm
